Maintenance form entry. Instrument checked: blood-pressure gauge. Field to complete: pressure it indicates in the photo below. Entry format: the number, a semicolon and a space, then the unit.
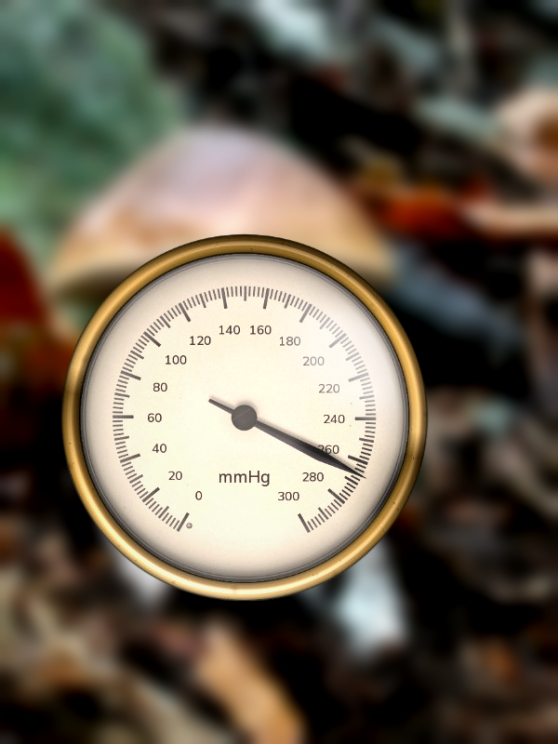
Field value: 266; mmHg
